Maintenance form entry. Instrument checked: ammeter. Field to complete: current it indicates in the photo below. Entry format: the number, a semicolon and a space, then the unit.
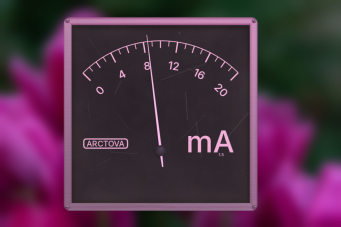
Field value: 8.5; mA
